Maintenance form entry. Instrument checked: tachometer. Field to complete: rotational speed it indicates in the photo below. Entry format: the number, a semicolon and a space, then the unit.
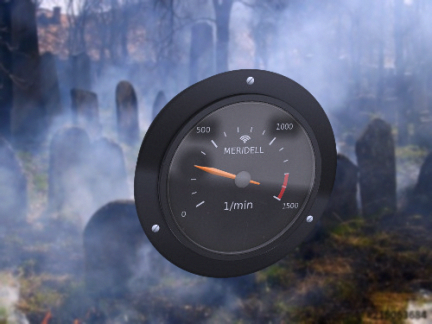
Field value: 300; rpm
